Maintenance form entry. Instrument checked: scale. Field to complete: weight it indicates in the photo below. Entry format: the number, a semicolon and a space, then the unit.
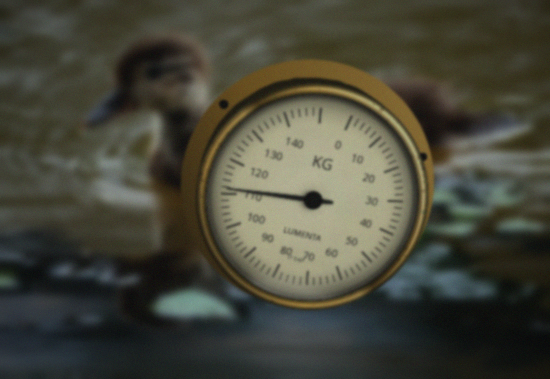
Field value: 112; kg
